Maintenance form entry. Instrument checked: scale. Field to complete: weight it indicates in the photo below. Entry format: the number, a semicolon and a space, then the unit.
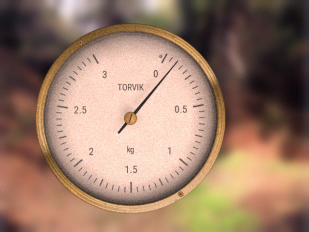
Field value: 0.1; kg
